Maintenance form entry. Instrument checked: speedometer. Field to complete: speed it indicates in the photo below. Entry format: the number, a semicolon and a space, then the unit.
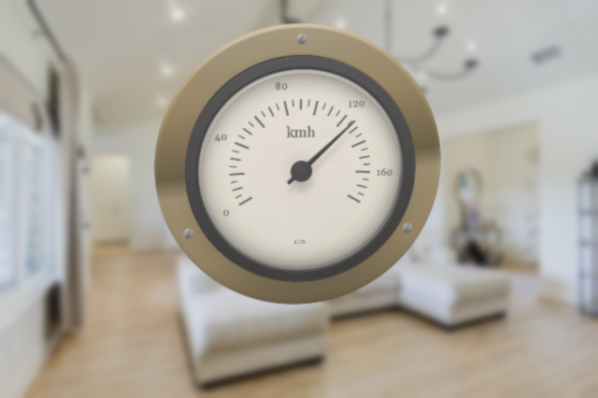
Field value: 125; km/h
